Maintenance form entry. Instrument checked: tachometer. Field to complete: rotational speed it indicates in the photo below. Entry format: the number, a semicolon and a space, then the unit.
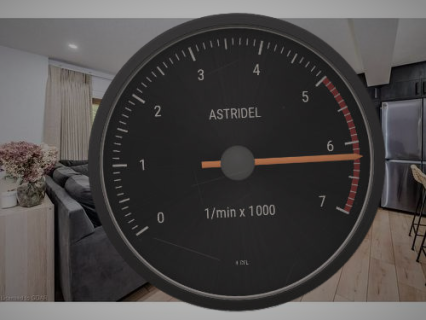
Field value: 6200; rpm
